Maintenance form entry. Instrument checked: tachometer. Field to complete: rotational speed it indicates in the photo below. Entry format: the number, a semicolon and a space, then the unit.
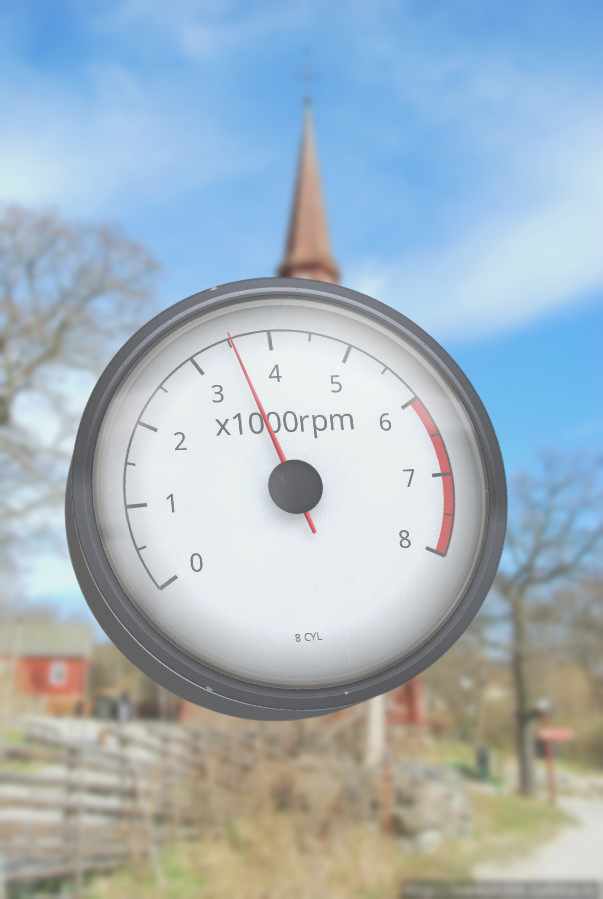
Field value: 3500; rpm
